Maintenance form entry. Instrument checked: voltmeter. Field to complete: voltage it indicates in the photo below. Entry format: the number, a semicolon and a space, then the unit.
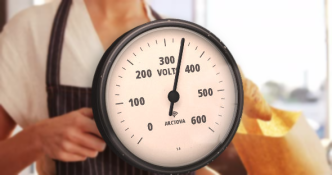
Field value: 340; V
